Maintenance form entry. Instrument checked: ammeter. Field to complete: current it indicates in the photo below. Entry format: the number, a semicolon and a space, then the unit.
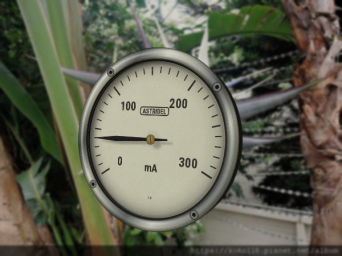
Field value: 40; mA
